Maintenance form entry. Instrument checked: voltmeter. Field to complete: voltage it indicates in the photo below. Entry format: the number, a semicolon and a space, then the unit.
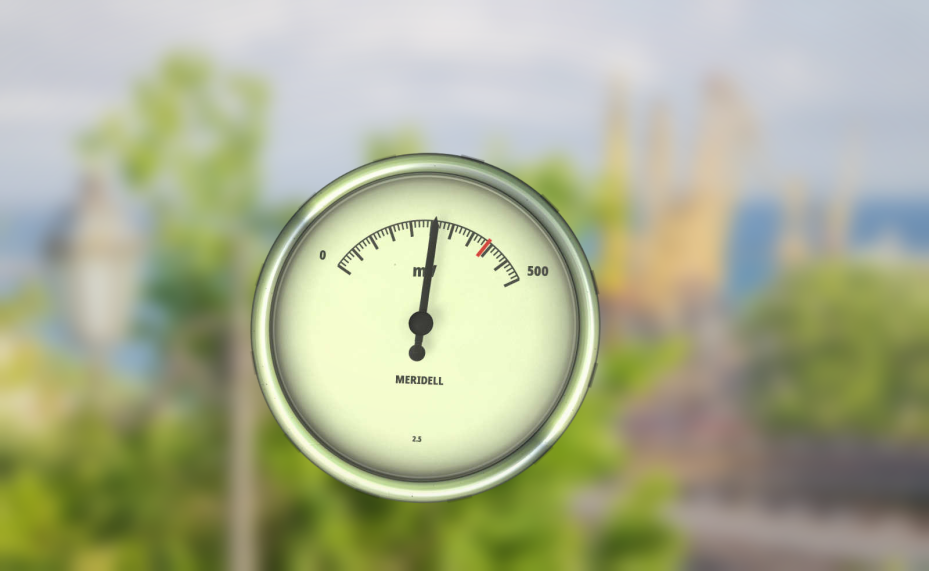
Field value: 260; mV
